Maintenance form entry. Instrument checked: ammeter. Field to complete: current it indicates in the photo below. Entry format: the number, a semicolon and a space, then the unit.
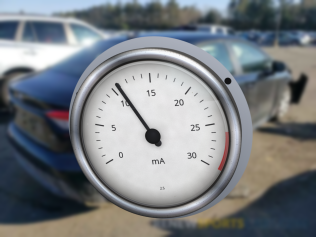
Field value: 11; mA
